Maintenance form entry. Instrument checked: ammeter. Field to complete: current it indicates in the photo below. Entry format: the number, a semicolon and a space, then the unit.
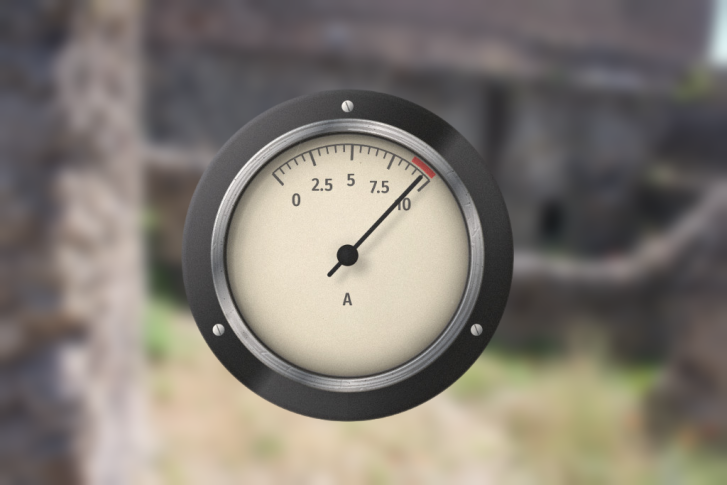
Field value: 9.5; A
